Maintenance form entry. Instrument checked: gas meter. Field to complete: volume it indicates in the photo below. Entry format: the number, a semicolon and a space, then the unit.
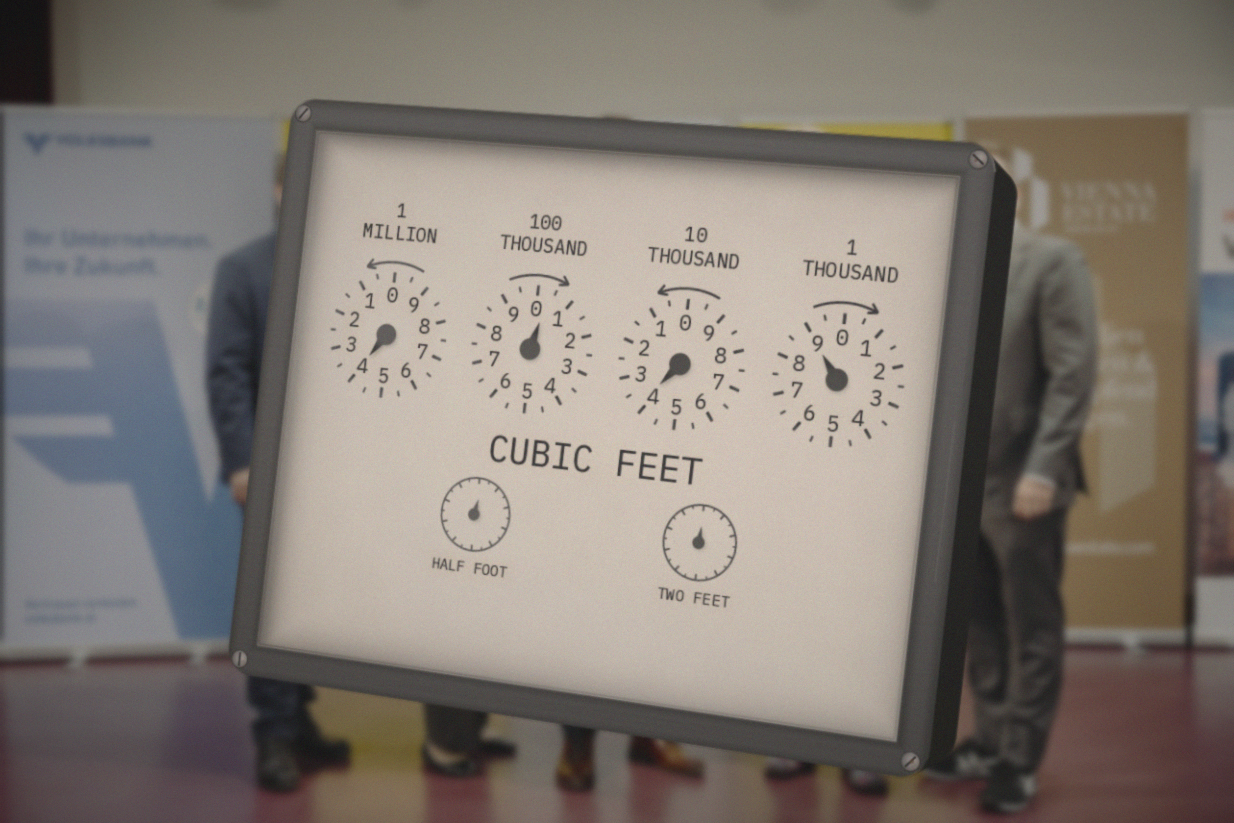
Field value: 403900; ft³
